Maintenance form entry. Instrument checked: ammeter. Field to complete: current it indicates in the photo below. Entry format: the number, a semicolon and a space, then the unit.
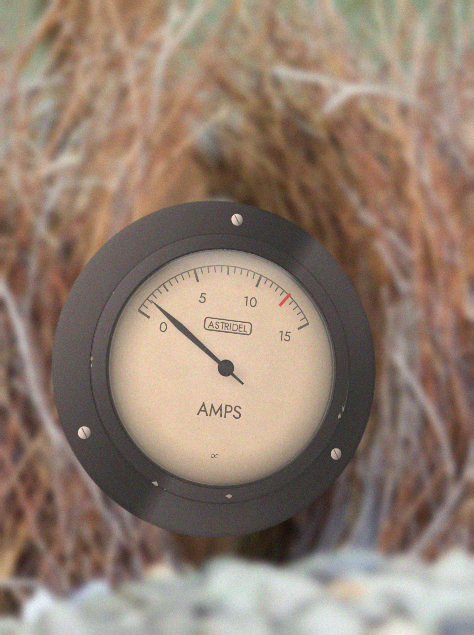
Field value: 1; A
